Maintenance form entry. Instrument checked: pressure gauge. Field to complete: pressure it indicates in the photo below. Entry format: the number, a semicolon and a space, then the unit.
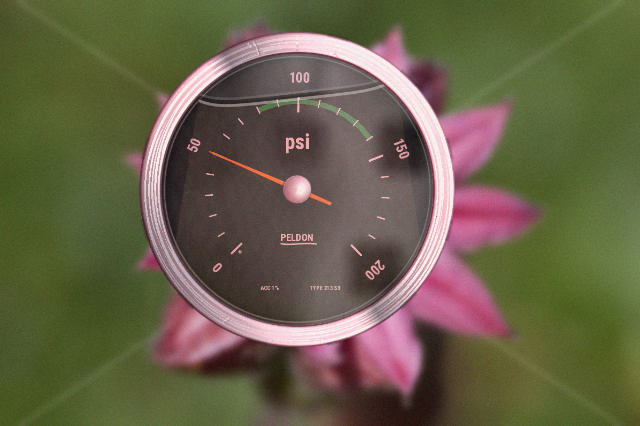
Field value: 50; psi
